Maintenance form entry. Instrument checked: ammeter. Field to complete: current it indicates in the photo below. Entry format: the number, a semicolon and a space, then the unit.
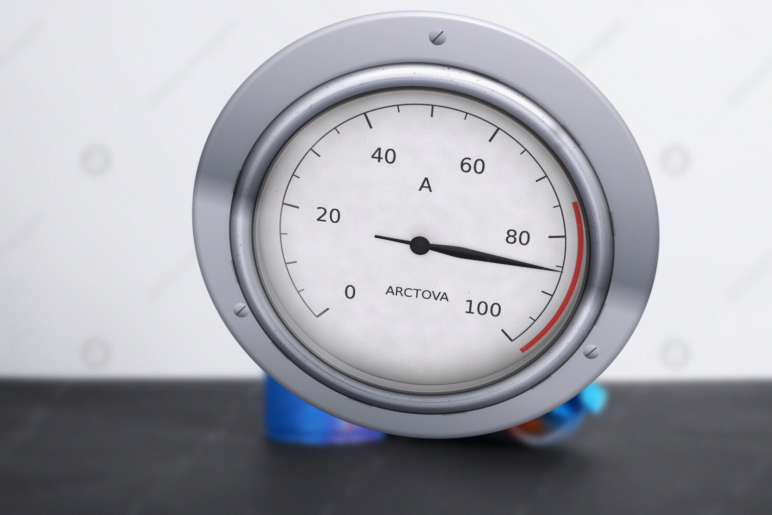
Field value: 85; A
